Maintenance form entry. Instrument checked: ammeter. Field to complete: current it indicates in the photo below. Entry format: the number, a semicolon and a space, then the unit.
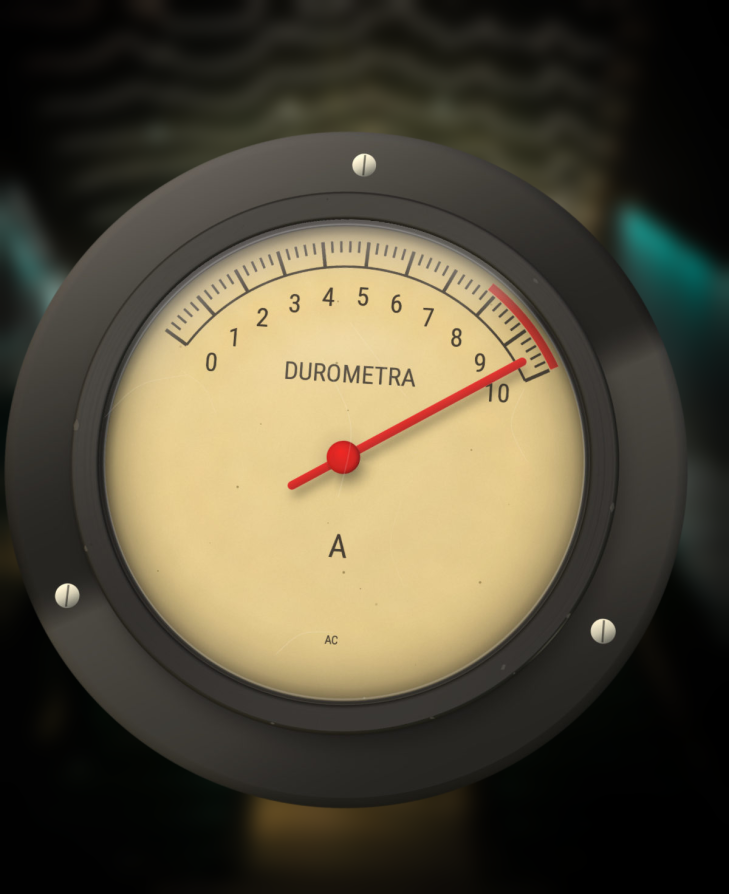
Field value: 9.6; A
